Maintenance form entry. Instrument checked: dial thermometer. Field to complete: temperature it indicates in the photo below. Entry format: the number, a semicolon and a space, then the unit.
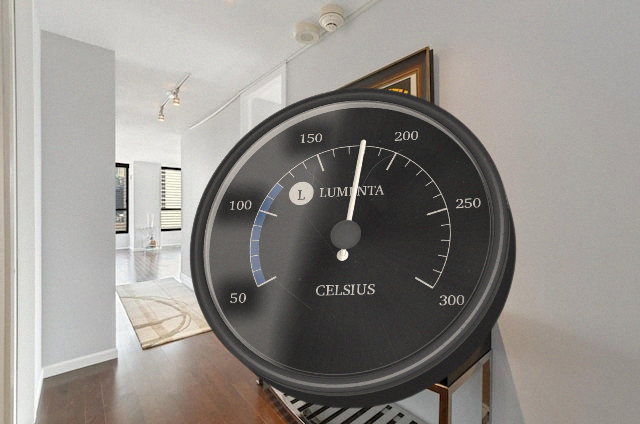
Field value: 180; °C
